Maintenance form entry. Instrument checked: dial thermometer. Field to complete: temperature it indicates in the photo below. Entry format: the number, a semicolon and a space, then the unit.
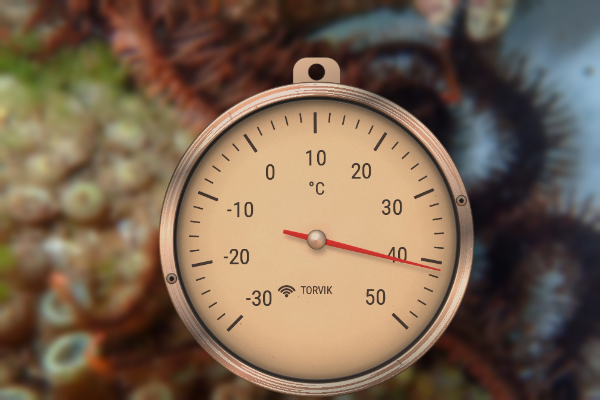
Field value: 41; °C
